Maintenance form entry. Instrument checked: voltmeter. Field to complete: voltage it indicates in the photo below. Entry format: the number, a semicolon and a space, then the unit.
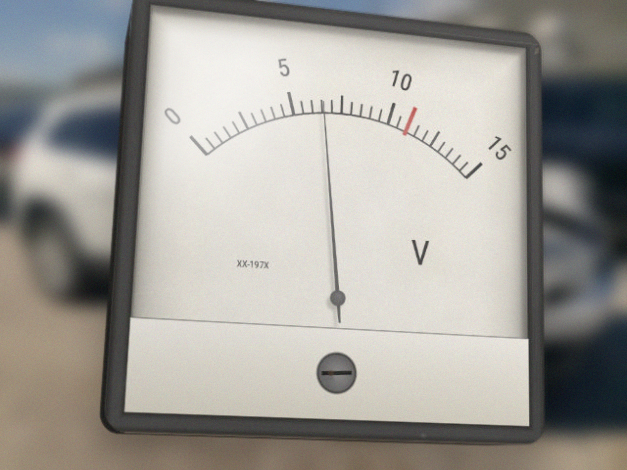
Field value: 6.5; V
